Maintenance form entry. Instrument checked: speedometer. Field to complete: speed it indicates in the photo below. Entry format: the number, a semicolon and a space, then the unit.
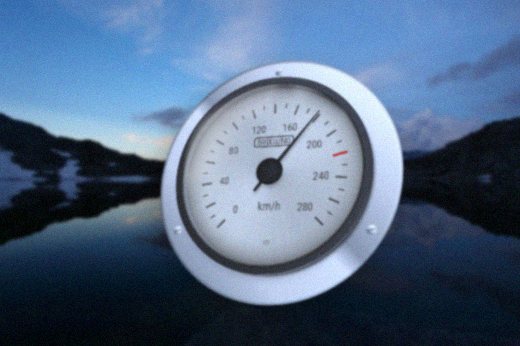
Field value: 180; km/h
